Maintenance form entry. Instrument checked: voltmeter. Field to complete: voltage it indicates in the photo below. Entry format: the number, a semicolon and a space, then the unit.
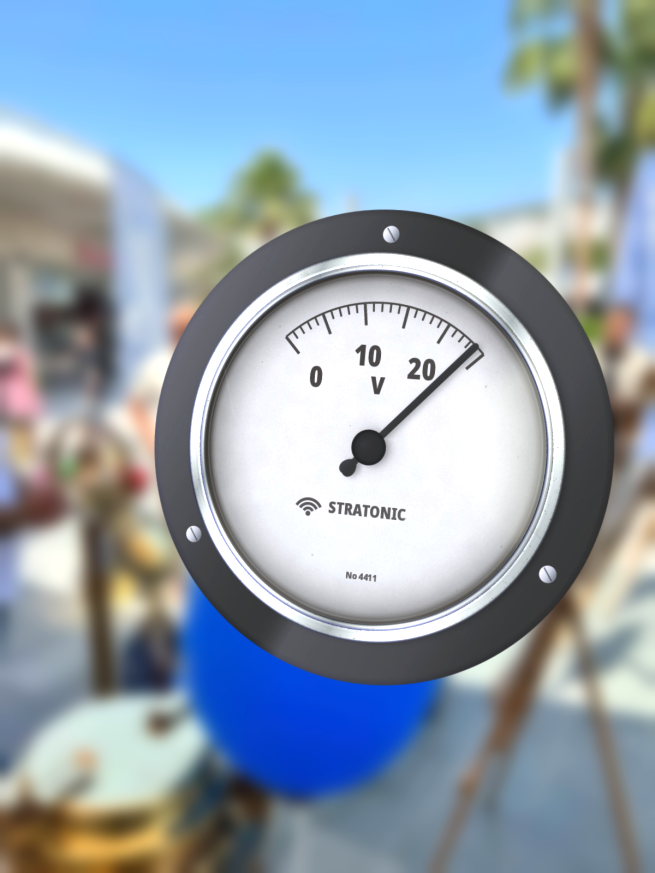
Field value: 24; V
